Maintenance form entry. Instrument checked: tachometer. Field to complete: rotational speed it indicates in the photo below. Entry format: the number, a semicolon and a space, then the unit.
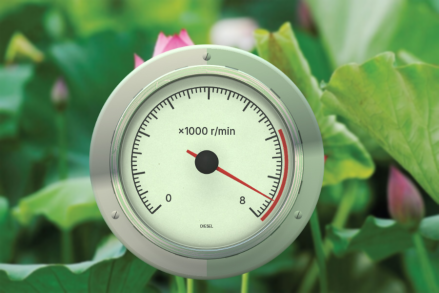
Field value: 7500; rpm
